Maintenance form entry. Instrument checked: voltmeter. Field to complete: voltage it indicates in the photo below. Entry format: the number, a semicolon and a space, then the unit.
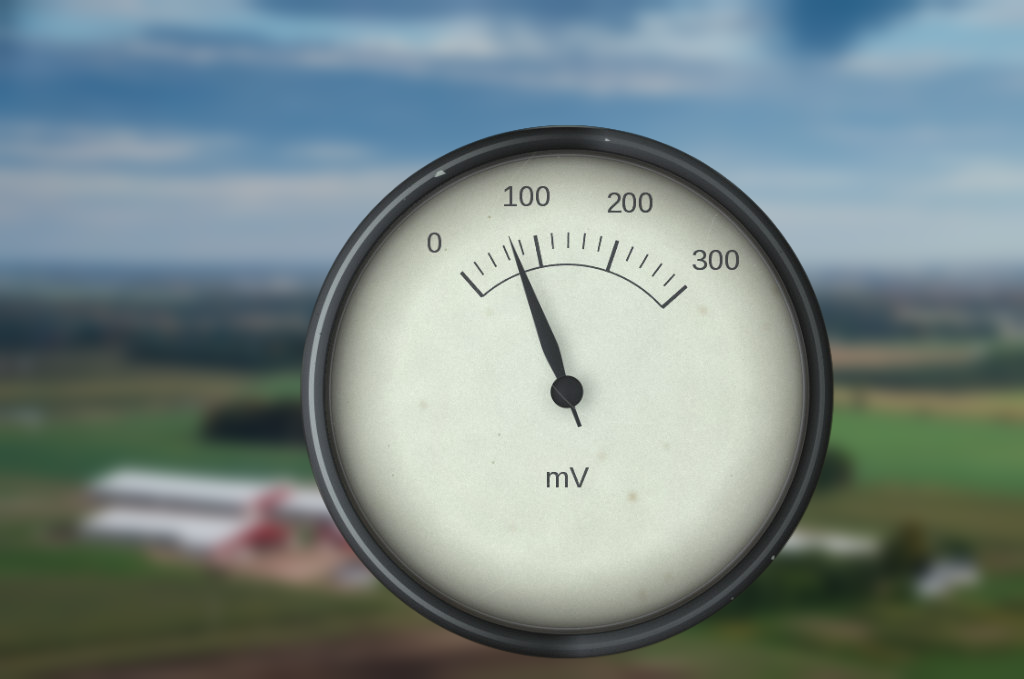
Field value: 70; mV
